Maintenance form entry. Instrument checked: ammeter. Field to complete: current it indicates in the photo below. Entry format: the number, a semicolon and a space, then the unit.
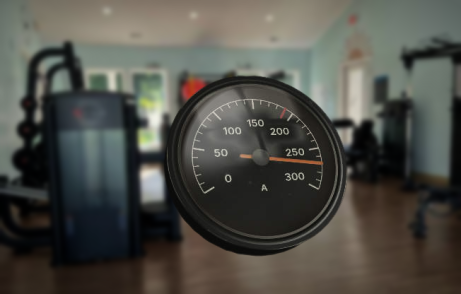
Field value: 270; A
